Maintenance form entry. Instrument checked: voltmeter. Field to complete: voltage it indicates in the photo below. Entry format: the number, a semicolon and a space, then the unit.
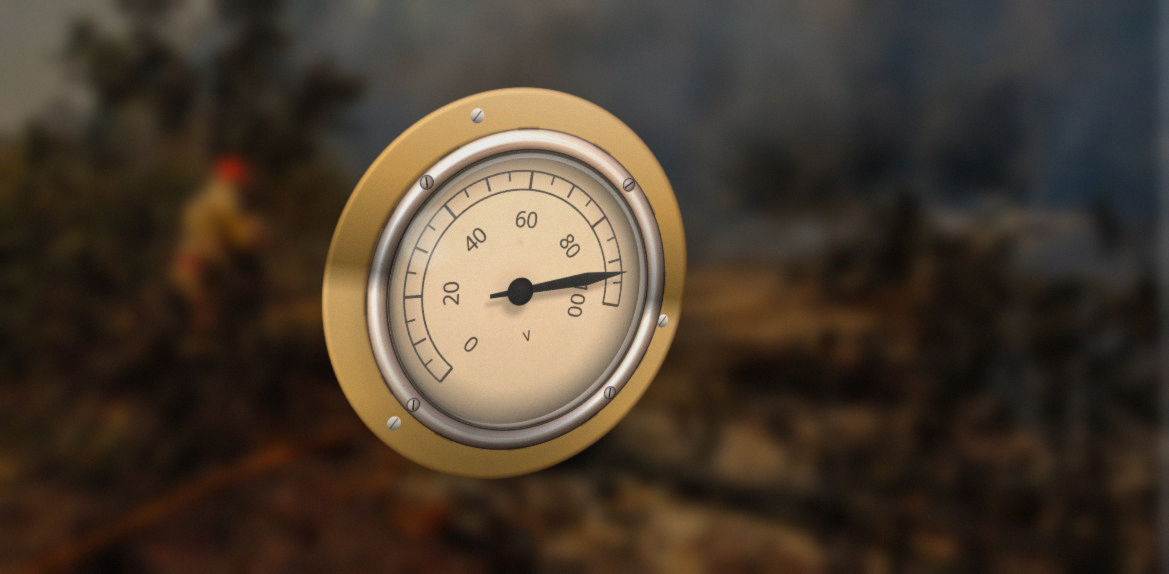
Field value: 92.5; V
